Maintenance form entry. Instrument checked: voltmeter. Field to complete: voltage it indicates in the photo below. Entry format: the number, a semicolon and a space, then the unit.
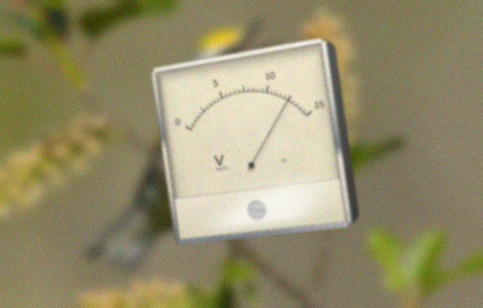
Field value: 12.5; V
